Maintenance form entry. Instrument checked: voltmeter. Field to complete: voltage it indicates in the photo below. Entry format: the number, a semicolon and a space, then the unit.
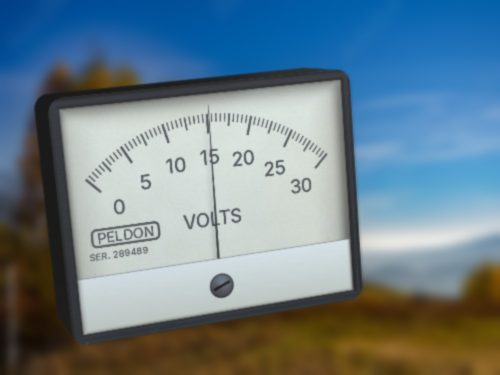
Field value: 15; V
